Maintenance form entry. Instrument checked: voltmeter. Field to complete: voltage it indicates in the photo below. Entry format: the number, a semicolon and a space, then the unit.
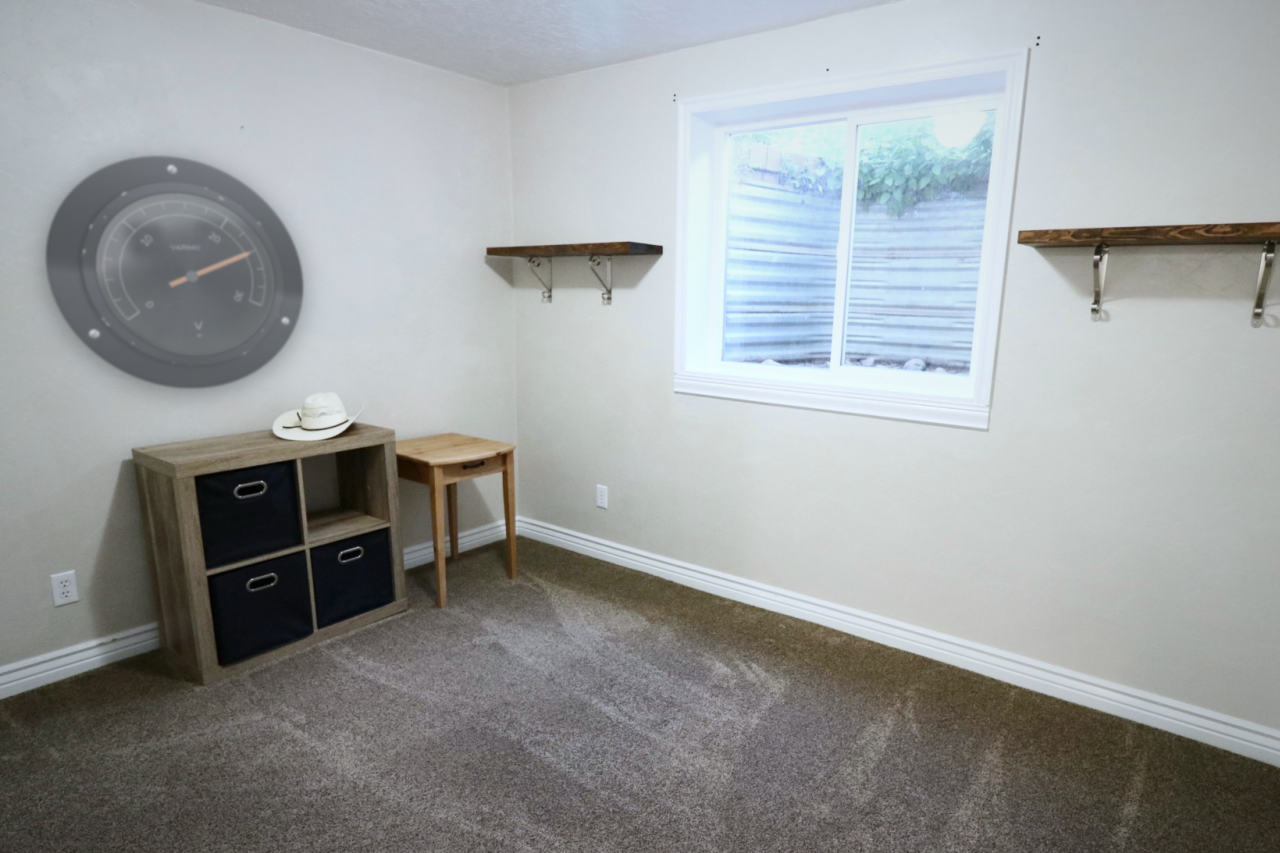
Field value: 24; V
